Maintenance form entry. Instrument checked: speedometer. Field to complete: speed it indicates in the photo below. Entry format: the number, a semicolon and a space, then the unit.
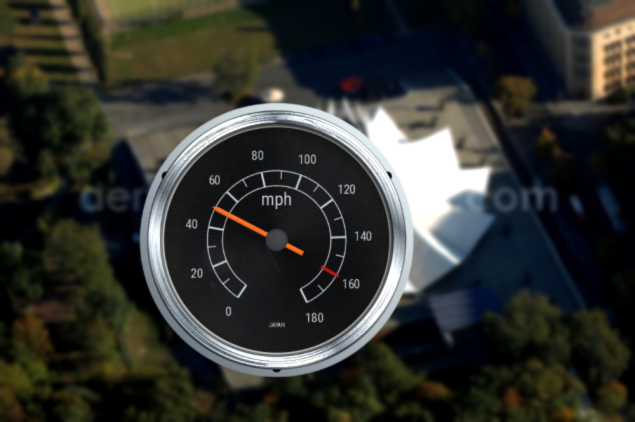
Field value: 50; mph
